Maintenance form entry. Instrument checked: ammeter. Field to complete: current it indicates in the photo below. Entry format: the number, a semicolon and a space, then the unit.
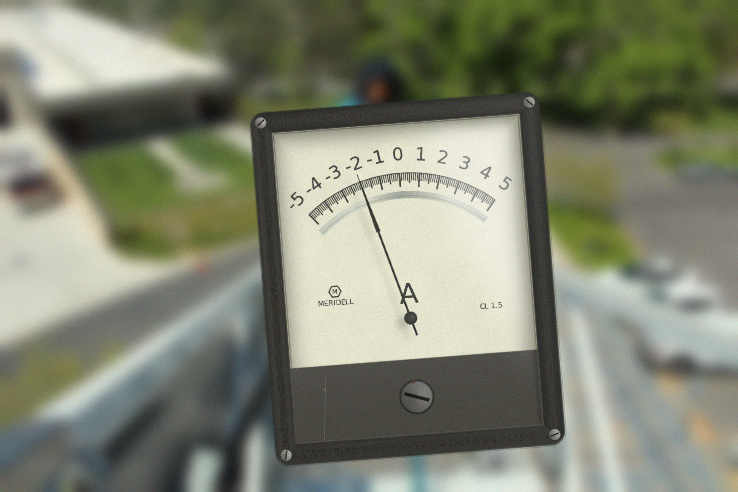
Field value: -2; A
